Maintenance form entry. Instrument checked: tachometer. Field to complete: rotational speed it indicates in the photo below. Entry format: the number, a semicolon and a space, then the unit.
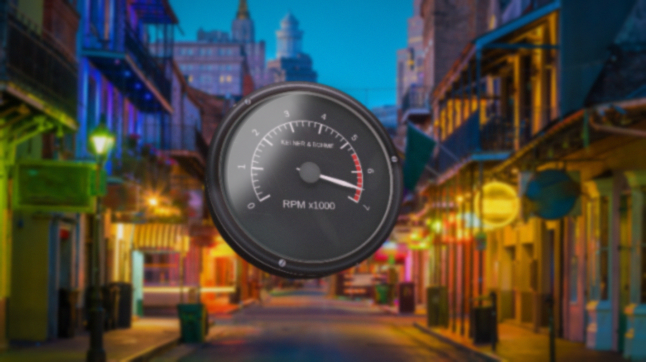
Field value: 6600; rpm
